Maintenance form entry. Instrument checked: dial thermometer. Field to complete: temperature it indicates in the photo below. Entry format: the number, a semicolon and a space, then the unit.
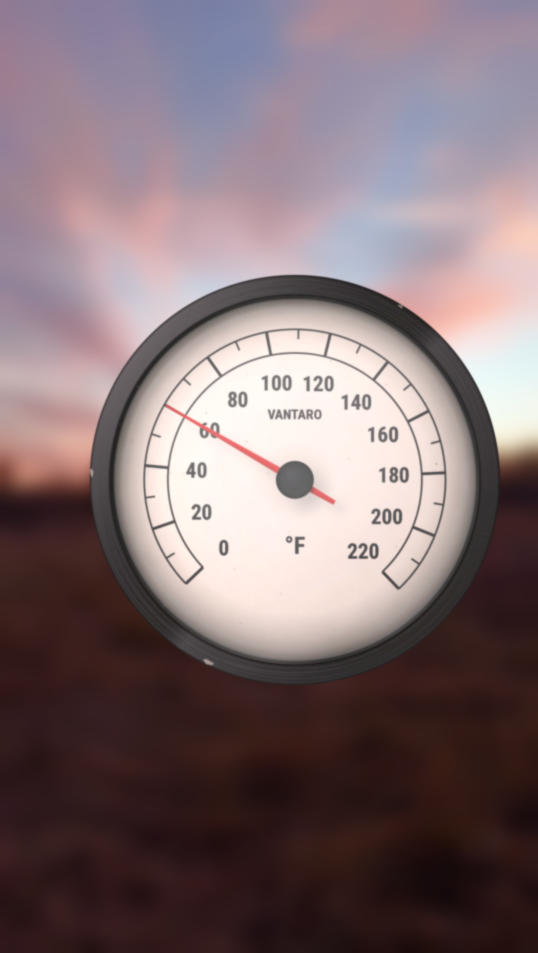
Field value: 60; °F
